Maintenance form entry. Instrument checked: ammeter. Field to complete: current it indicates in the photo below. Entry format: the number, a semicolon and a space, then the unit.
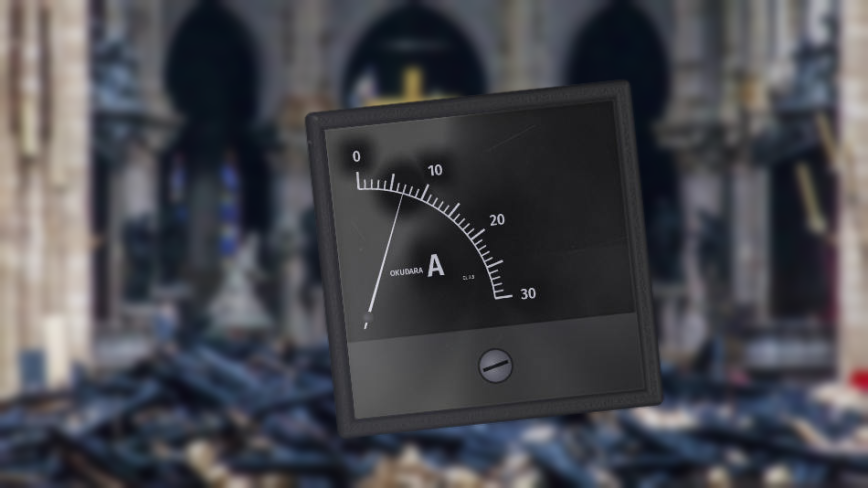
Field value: 7; A
